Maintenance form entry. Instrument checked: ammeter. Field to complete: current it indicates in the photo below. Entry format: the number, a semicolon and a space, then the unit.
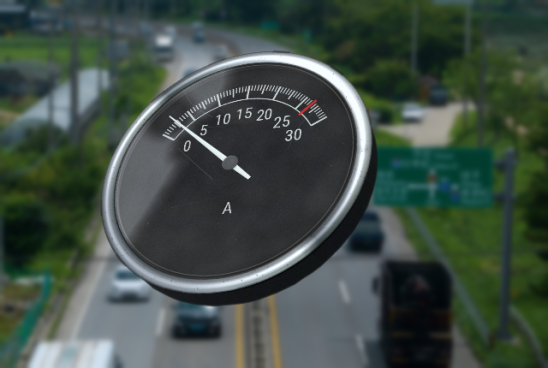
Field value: 2.5; A
